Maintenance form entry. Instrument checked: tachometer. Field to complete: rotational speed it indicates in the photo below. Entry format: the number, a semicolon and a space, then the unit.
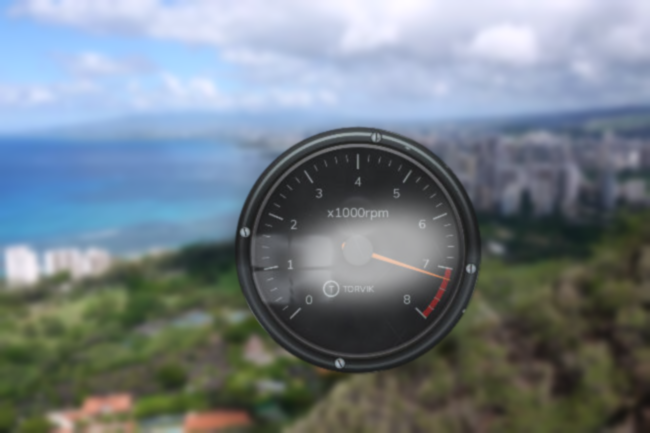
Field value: 7200; rpm
